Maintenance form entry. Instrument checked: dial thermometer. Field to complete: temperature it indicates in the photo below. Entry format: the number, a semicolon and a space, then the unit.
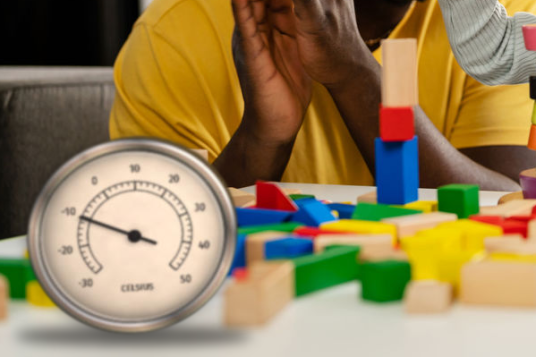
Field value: -10; °C
